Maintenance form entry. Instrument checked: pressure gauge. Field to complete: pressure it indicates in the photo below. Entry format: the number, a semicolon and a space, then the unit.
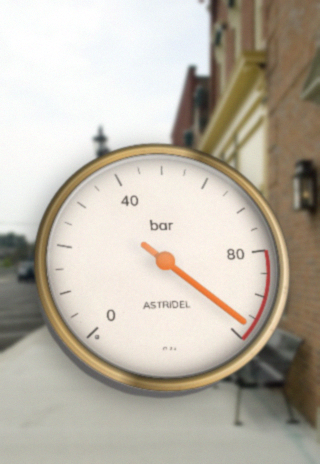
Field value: 97.5; bar
